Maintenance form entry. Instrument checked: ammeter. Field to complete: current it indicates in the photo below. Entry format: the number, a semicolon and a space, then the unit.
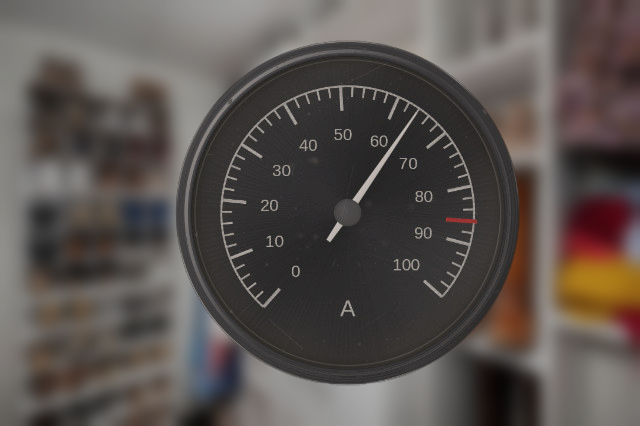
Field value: 64; A
